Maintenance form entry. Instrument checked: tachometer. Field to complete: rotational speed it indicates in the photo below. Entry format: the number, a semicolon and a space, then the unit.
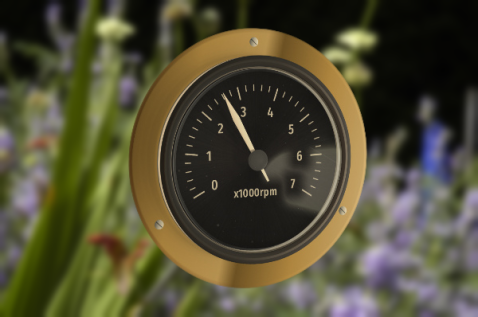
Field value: 2600; rpm
